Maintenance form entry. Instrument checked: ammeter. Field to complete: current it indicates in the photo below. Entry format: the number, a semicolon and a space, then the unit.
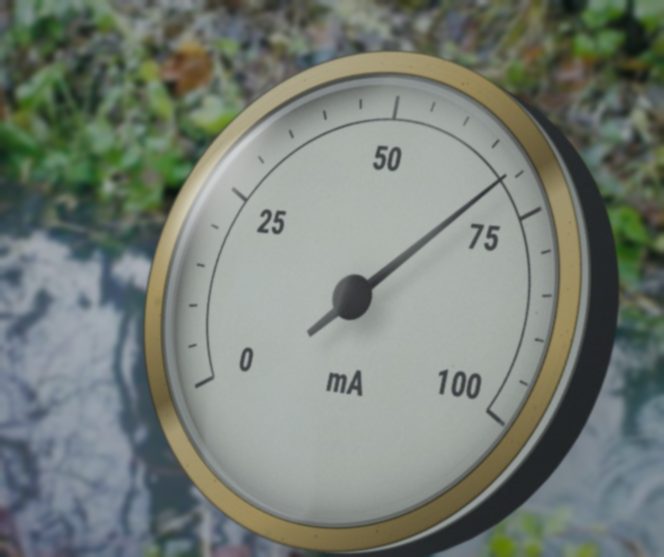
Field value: 70; mA
